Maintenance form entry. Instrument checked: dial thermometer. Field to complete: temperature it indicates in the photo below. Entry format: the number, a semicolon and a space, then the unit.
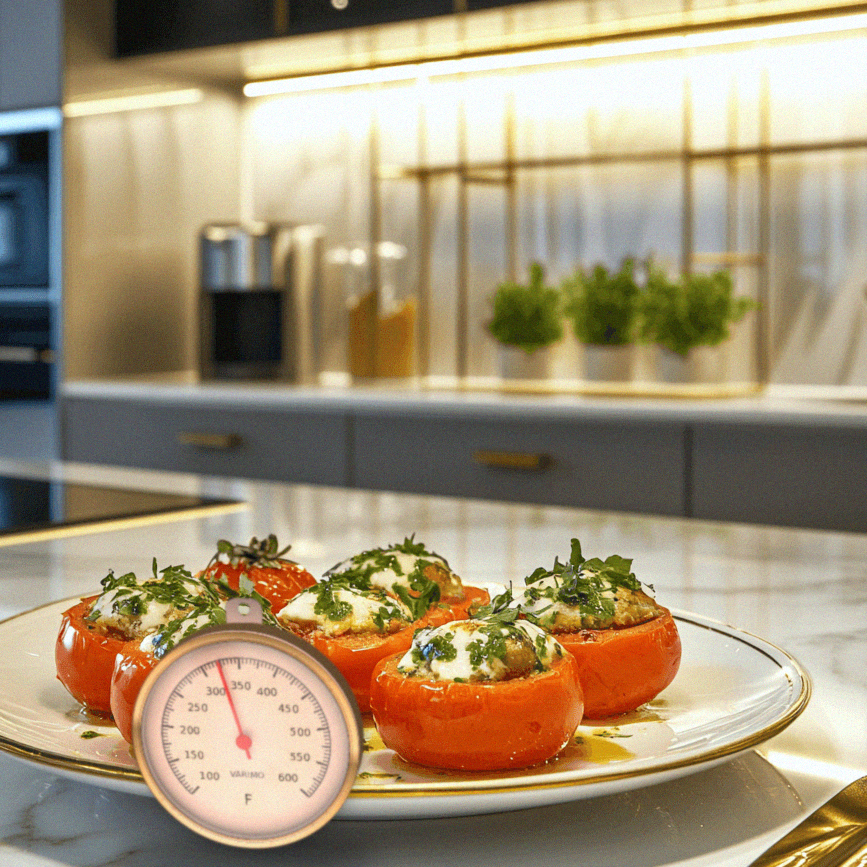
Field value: 325; °F
